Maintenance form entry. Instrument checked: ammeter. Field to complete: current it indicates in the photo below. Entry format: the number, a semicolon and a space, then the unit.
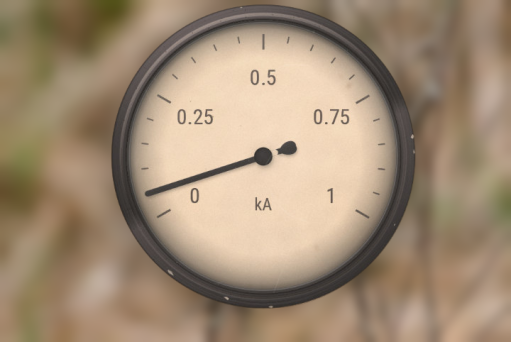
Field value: 0.05; kA
